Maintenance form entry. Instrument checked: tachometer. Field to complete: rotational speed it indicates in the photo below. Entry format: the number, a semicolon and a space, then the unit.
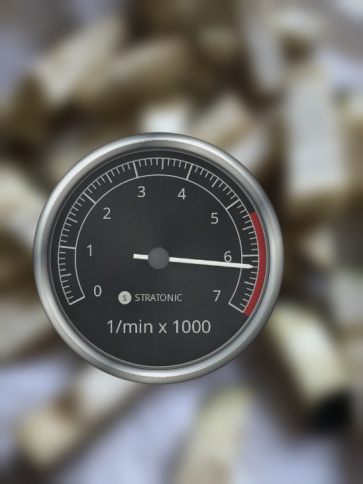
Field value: 6200; rpm
